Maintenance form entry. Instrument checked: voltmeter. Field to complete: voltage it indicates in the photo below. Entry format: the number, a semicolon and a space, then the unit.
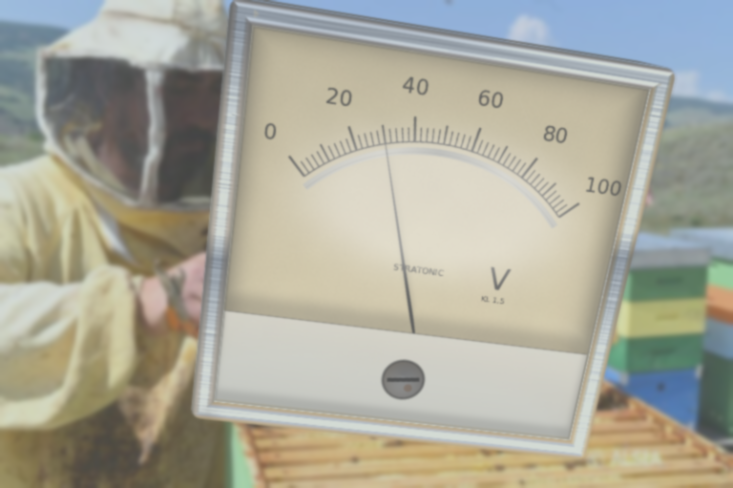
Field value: 30; V
